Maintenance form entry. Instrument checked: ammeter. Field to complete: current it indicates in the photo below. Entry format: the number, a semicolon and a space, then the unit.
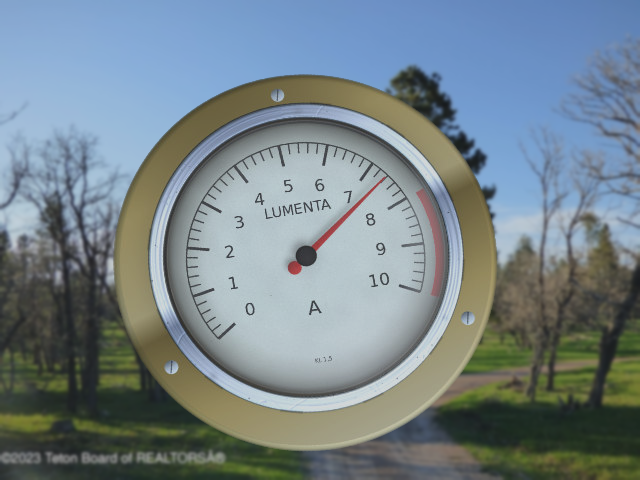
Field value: 7.4; A
